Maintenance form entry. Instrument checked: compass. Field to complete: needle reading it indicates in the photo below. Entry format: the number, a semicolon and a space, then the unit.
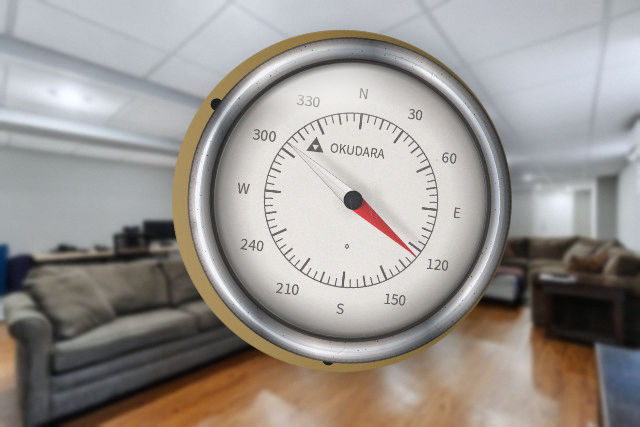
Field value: 125; °
